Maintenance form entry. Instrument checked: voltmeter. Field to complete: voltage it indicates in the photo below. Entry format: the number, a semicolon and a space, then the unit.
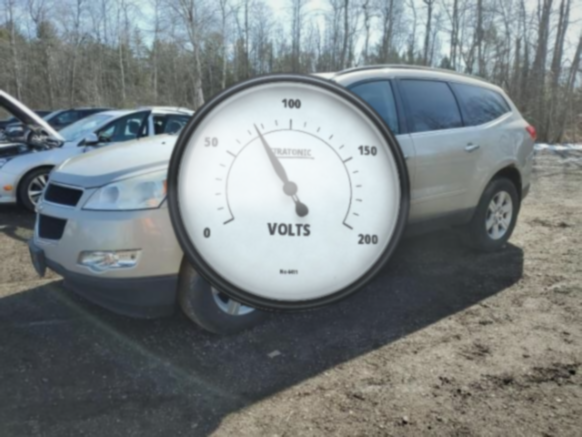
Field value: 75; V
